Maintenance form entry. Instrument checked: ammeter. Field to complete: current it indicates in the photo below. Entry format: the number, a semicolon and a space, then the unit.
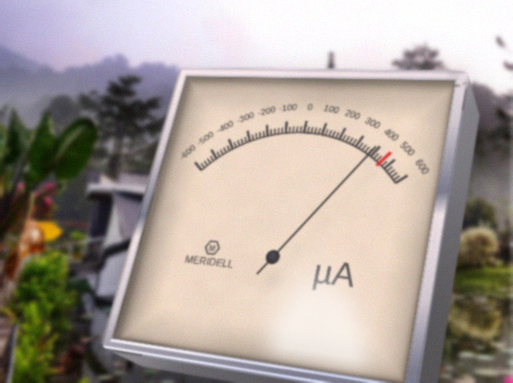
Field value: 400; µA
